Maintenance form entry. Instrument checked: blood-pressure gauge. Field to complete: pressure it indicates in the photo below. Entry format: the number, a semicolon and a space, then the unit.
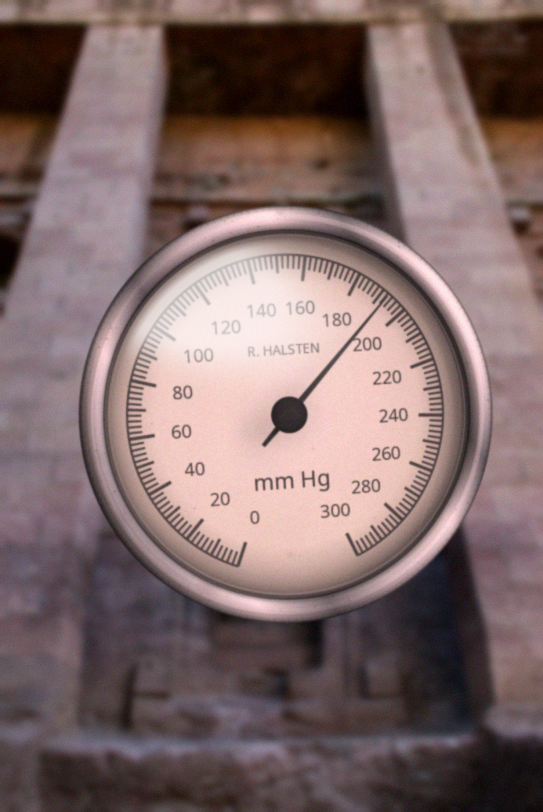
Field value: 192; mmHg
